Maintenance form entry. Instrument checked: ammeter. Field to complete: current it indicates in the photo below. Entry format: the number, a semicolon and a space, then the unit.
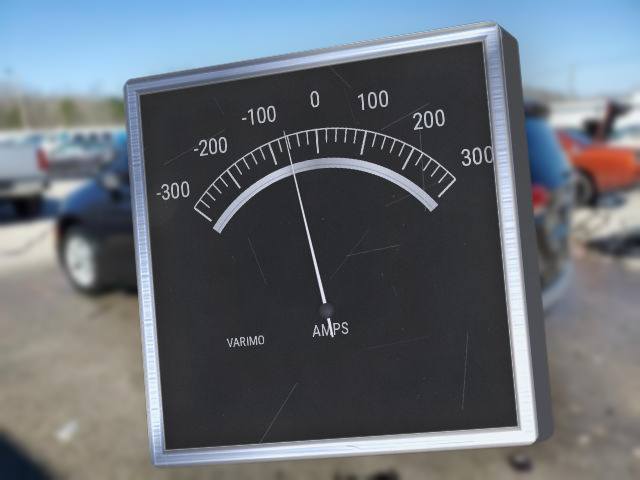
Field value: -60; A
